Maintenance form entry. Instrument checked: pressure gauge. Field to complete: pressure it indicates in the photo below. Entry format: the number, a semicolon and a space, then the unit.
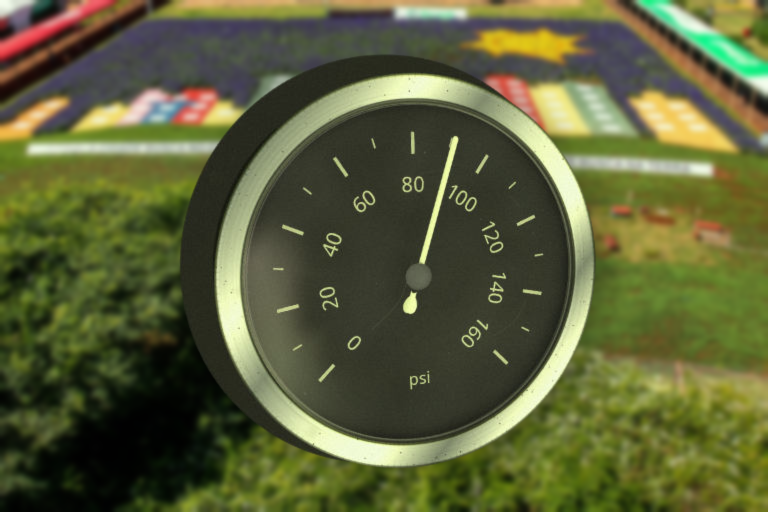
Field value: 90; psi
